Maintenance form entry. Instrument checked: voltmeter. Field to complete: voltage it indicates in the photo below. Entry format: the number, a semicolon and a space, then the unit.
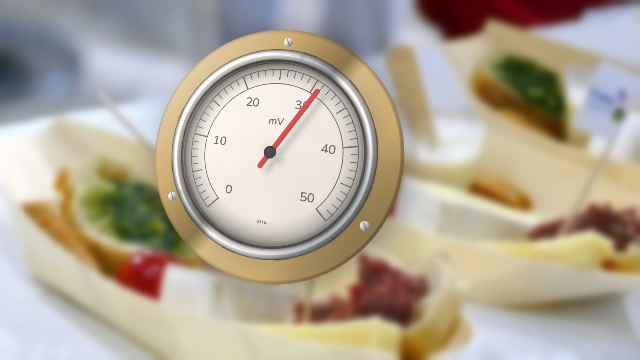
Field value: 31; mV
